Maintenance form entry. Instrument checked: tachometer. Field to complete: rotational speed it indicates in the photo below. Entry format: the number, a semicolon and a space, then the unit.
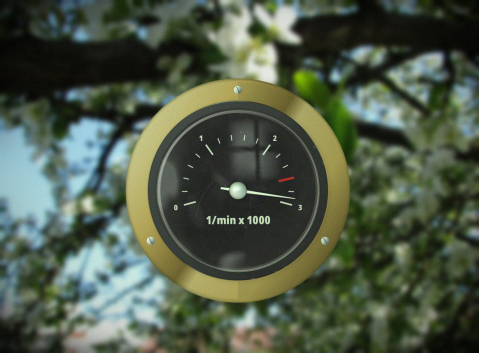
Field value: 2900; rpm
